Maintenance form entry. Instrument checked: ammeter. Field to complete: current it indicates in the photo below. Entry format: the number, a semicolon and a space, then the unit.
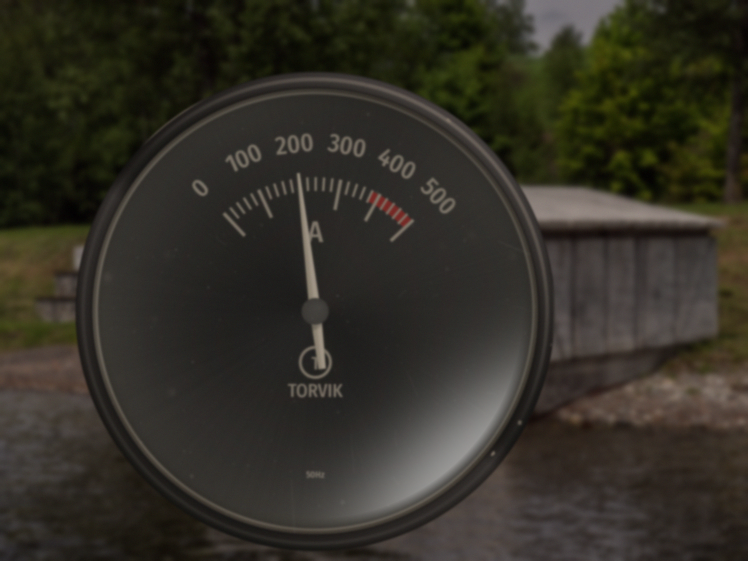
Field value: 200; A
